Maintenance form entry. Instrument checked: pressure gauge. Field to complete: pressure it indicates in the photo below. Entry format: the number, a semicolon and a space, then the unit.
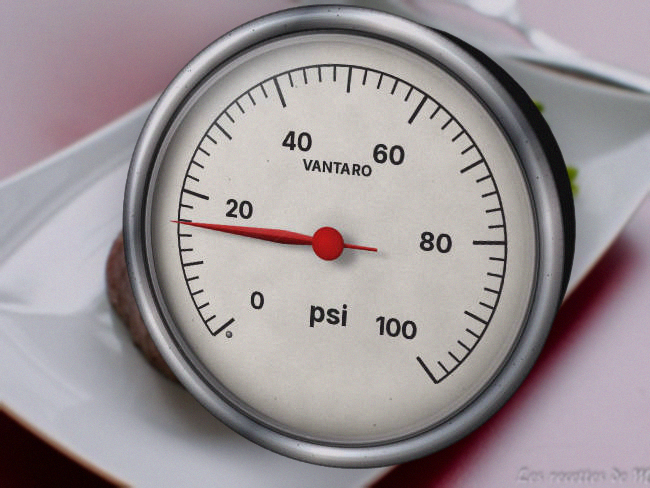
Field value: 16; psi
